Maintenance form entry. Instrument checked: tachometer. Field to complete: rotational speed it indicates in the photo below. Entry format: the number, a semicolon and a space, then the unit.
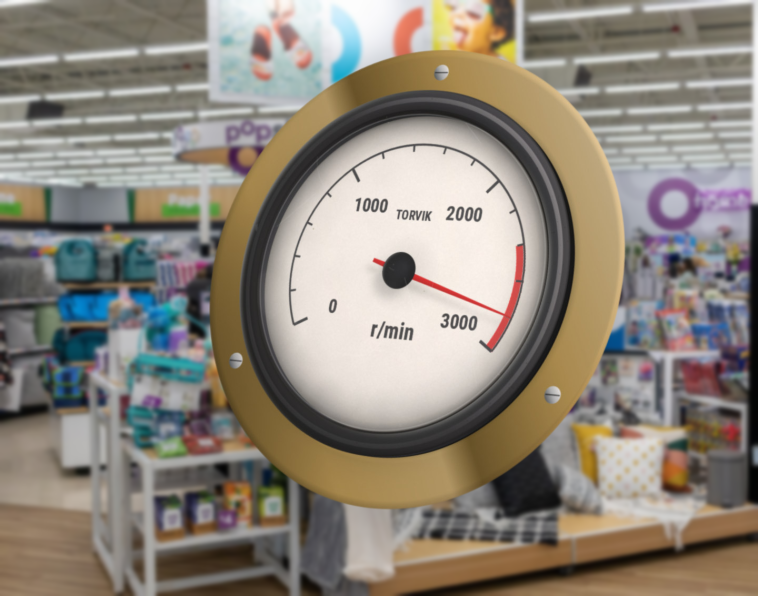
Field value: 2800; rpm
